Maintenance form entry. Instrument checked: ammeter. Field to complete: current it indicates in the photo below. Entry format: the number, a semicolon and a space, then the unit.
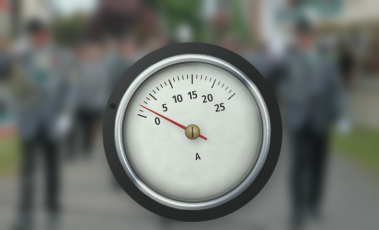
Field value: 2; A
